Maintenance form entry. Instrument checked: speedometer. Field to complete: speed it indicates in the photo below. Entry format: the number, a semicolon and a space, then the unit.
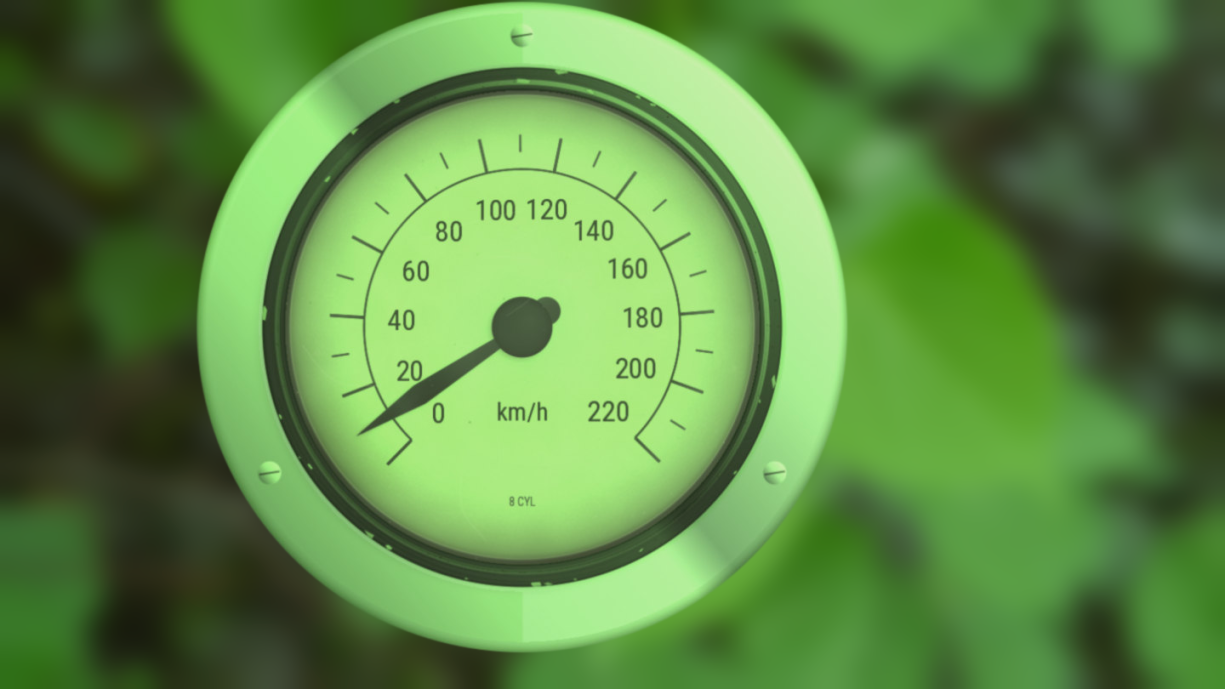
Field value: 10; km/h
